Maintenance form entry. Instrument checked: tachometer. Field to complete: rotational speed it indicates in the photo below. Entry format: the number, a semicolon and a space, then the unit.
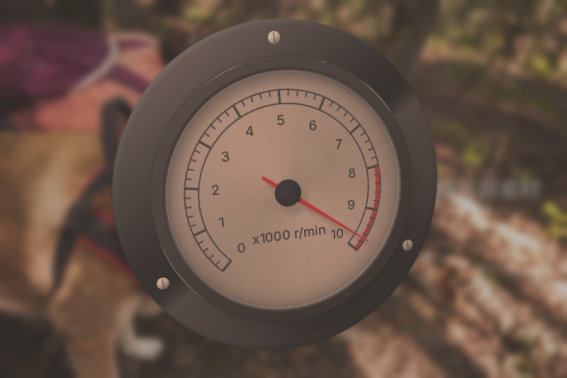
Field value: 9700; rpm
